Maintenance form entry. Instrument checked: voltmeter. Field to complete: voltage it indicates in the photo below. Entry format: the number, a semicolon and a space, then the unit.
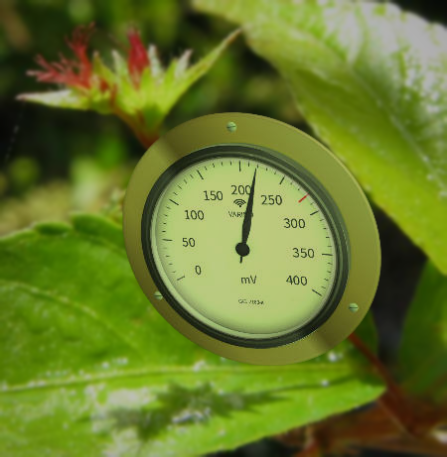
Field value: 220; mV
